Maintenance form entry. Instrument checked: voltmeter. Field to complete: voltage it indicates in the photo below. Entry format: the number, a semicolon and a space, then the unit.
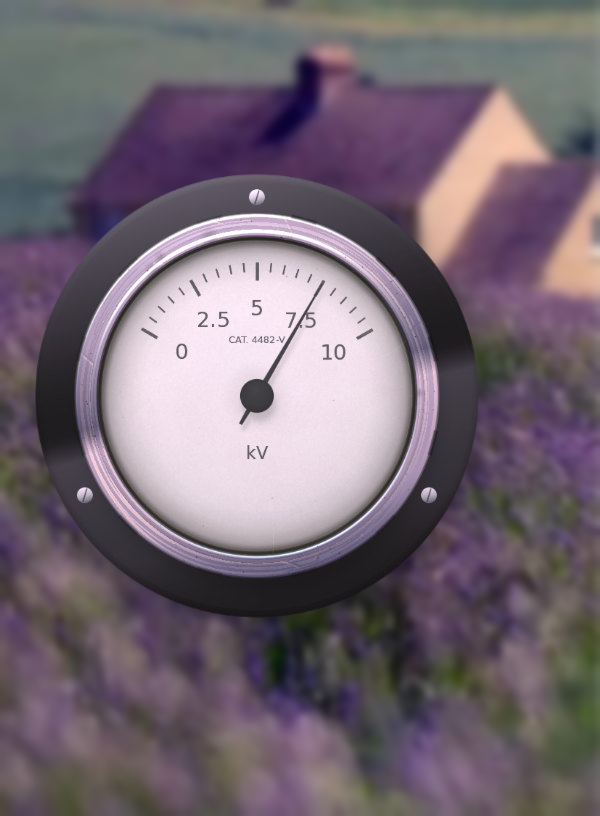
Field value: 7.5; kV
